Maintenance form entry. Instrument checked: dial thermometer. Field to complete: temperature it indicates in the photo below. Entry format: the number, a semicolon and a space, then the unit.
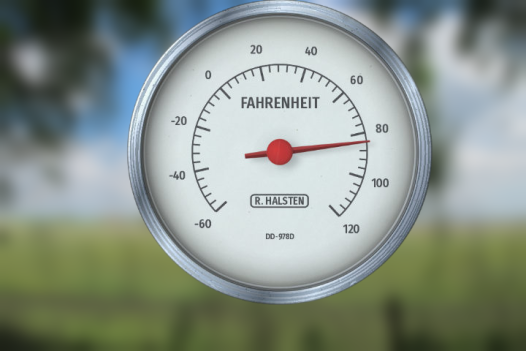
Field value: 84; °F
